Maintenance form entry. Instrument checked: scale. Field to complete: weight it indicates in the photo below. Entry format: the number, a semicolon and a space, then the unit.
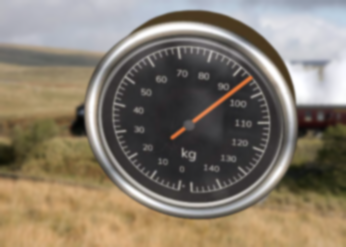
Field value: 94; kg
